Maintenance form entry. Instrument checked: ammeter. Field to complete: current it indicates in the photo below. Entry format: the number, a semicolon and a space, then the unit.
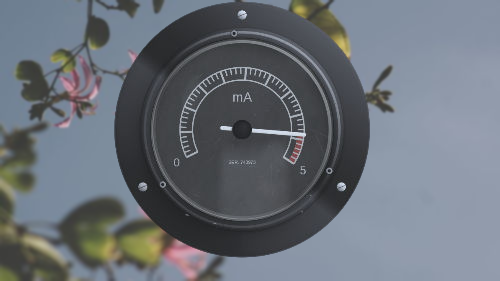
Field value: 4.4; mA
